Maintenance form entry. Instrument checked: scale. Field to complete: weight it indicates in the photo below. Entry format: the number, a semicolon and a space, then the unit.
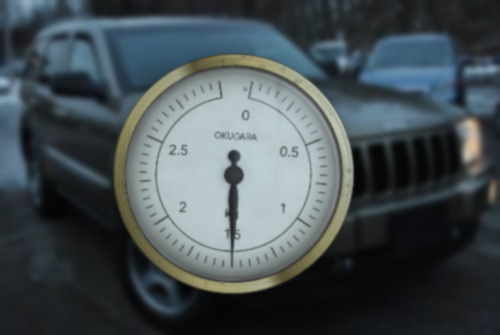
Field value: 1.5; kg
